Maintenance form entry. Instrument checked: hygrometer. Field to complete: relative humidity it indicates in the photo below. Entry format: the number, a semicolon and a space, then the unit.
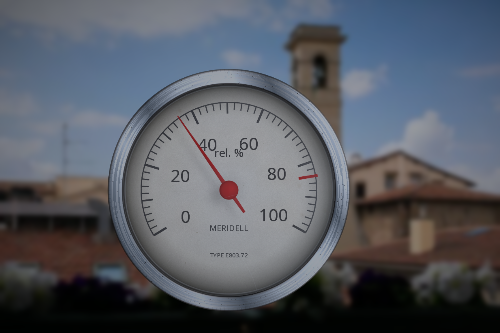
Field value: 36; %
